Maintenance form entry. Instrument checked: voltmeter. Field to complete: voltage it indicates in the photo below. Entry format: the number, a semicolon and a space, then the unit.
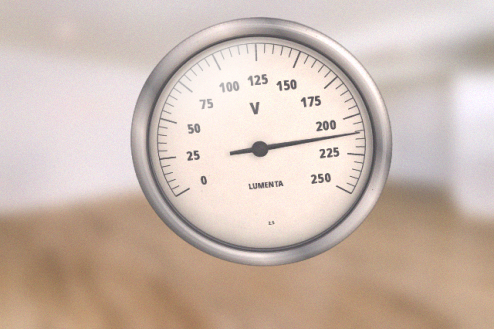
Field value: 210; V
